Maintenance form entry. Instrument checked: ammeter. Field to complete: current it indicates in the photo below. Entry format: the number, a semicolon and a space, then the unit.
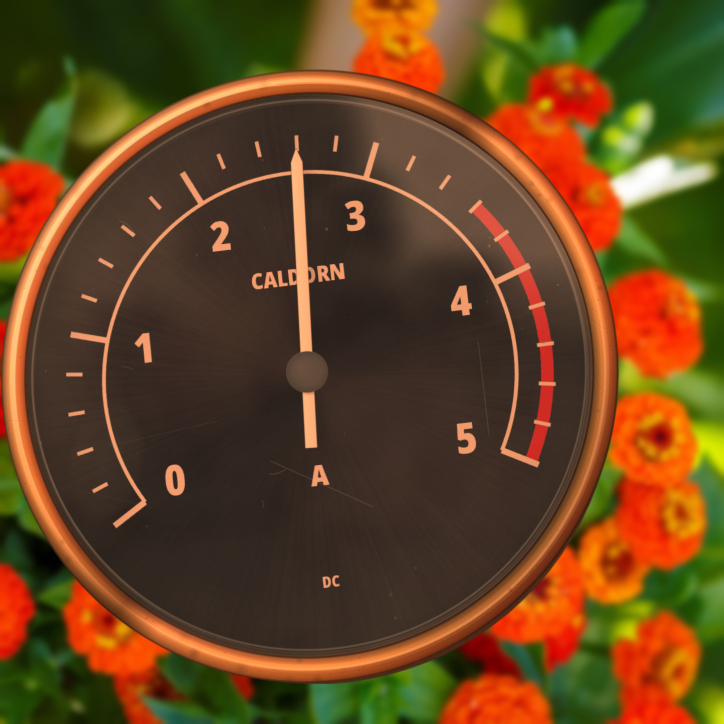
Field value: 2.6; A
